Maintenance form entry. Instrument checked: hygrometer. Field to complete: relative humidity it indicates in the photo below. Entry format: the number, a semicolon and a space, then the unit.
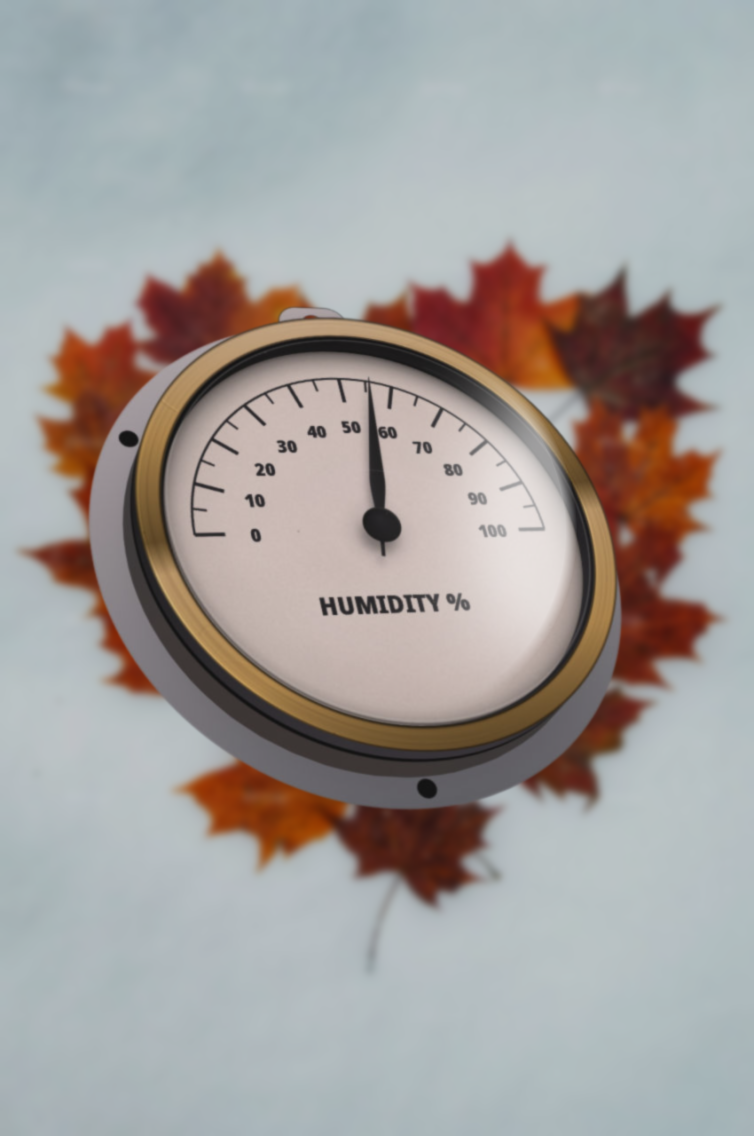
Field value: 55; %
